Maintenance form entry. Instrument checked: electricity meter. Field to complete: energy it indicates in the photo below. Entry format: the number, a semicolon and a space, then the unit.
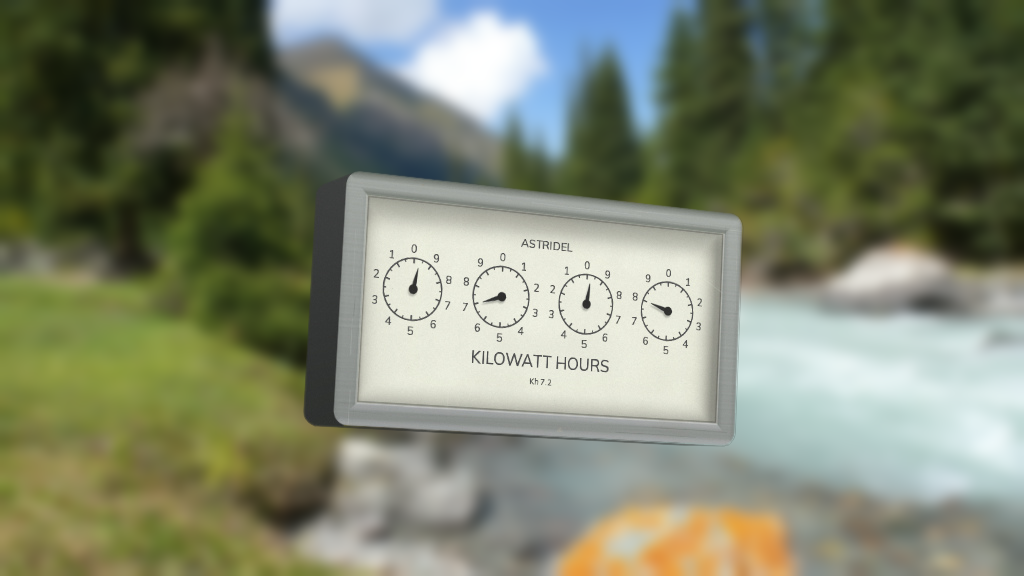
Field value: 9698; kWh
